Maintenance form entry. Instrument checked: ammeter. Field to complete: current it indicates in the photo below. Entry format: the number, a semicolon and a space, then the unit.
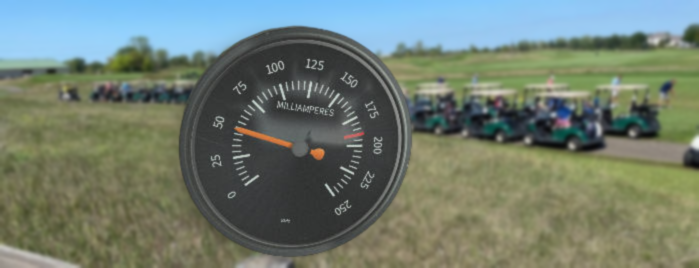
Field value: 50; mA
